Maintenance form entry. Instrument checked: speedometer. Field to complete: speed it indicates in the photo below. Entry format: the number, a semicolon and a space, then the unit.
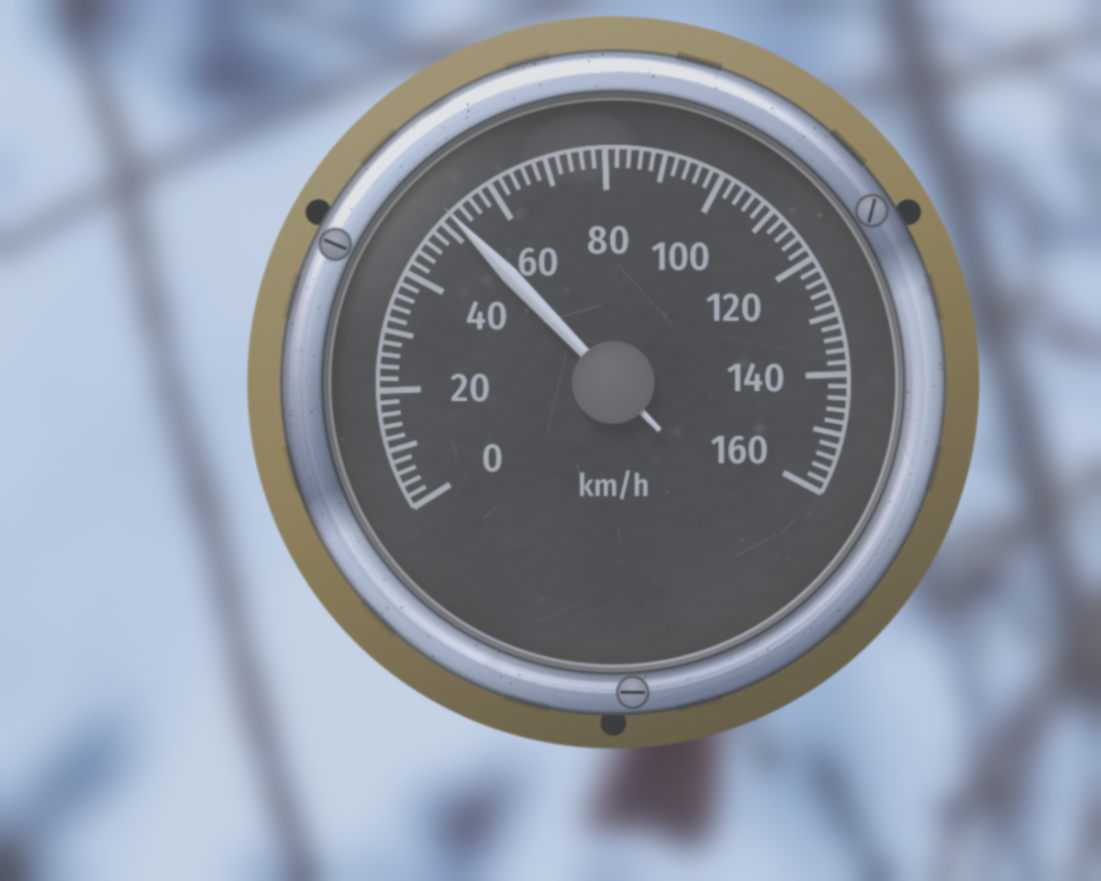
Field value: 52; km/h
